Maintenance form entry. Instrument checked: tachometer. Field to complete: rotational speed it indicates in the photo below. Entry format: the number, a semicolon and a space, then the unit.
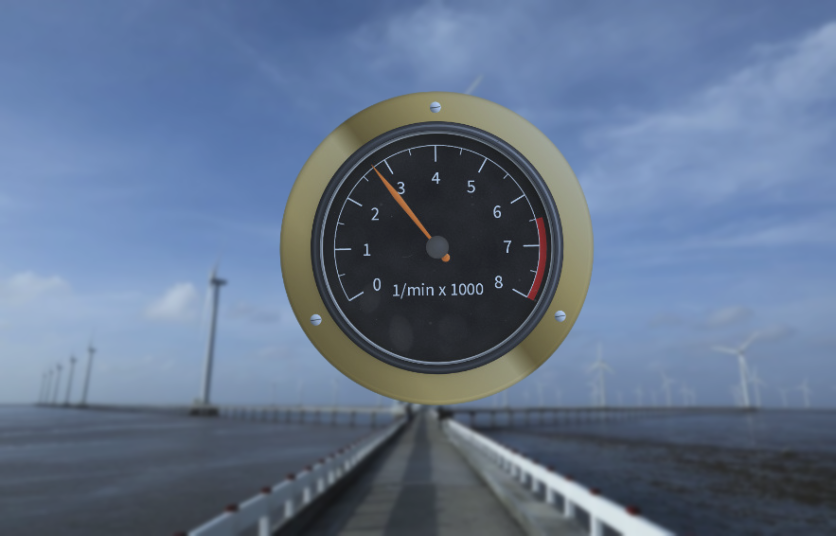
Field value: 2750; rpm
